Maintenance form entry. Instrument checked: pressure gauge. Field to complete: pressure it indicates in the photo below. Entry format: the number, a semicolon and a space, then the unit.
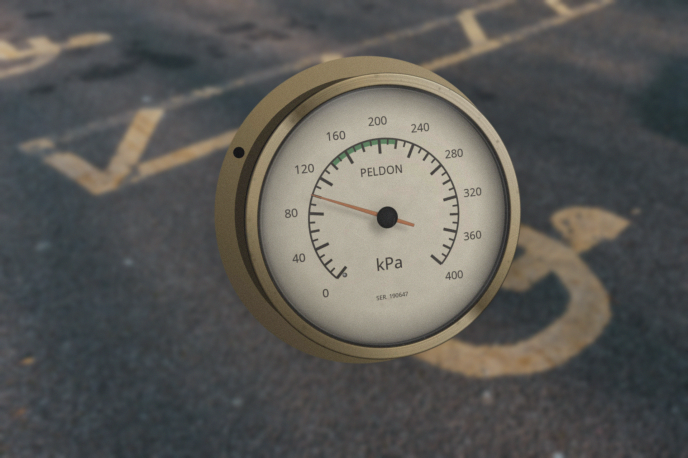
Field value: 100; kPa
